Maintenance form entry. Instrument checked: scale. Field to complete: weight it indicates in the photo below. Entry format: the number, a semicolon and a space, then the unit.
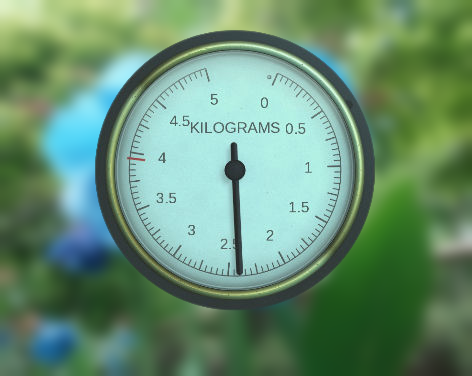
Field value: 2.4; kg
